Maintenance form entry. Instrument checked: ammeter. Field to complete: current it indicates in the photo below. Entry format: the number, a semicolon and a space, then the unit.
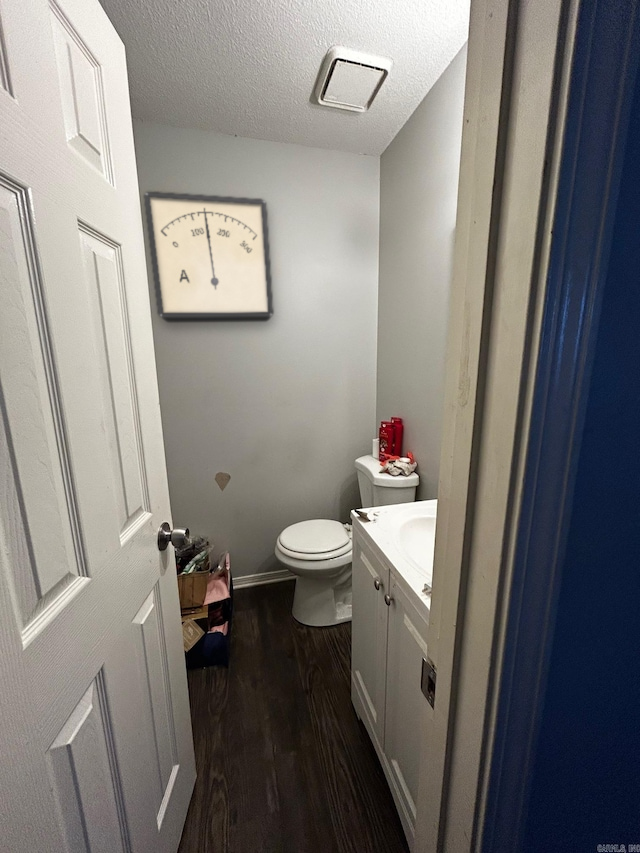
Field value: 140; A
